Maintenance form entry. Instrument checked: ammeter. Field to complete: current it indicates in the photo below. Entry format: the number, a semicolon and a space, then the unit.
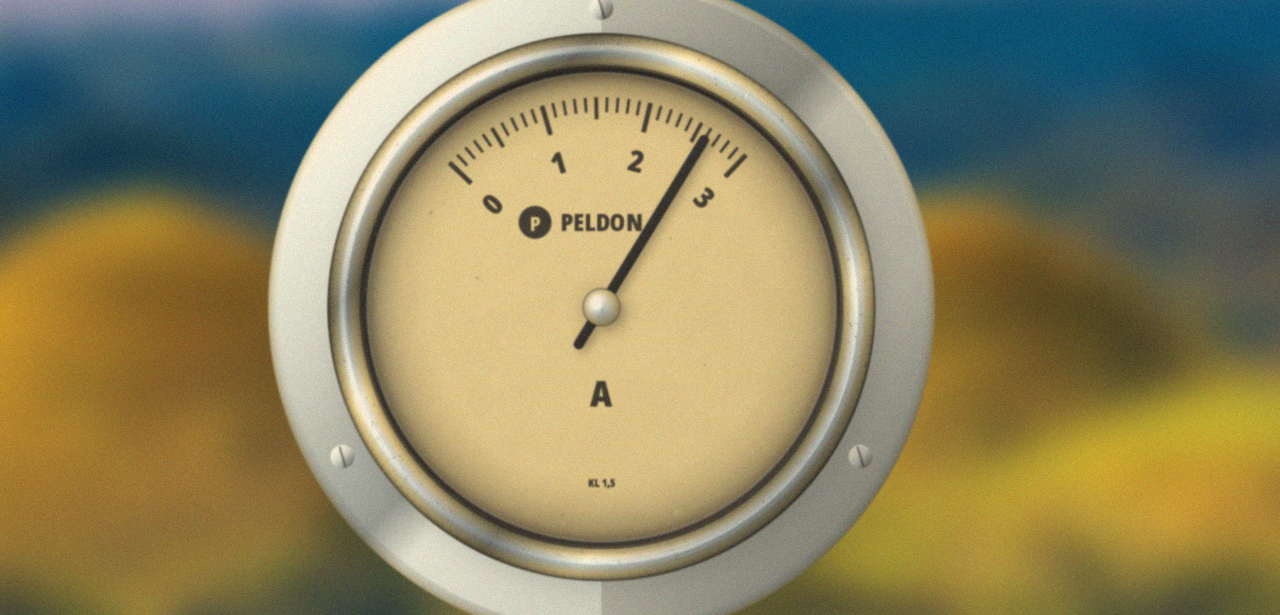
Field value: 2.6; A
